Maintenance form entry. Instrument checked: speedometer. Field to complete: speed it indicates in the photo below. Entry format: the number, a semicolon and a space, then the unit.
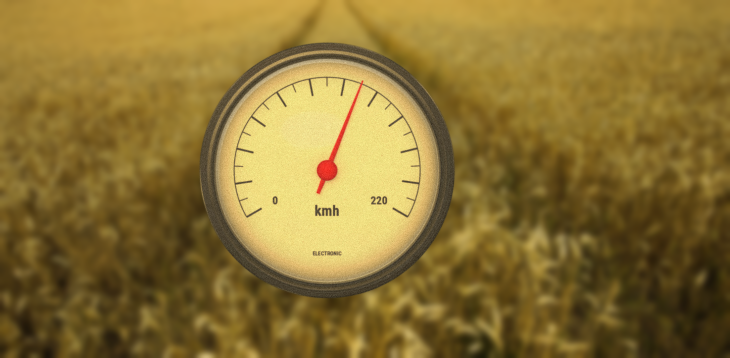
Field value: 130; km/h
